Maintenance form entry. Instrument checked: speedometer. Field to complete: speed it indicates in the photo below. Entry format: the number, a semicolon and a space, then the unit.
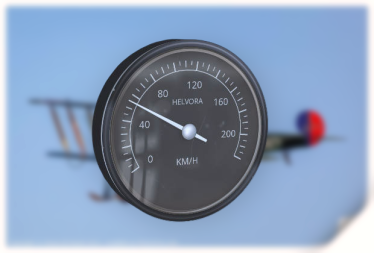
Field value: 55; km/h
